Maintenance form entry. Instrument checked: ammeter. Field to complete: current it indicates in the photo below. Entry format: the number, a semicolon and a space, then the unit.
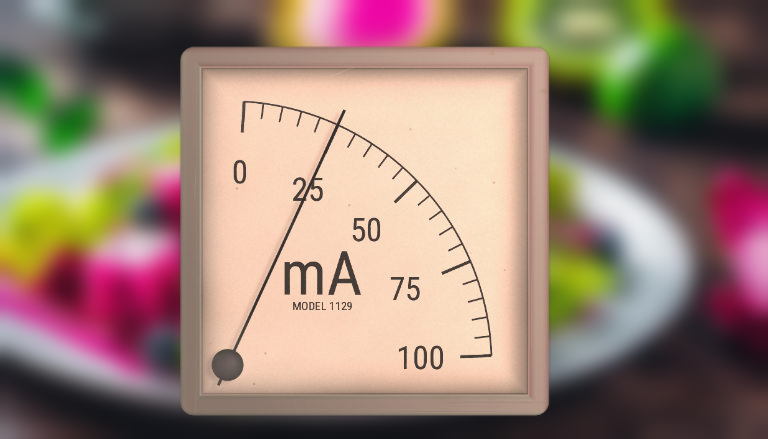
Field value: 25; mA
